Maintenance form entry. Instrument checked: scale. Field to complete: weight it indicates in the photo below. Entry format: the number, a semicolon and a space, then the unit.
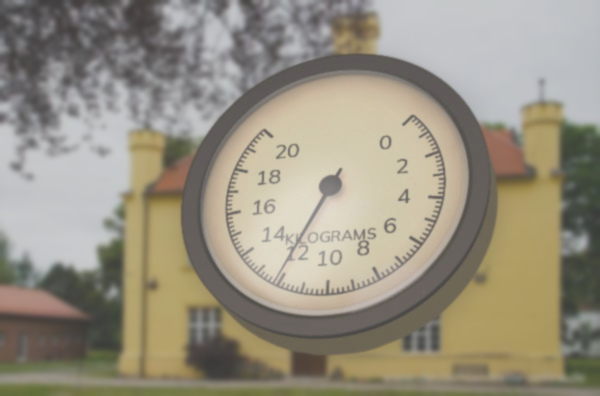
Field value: 12; kg
